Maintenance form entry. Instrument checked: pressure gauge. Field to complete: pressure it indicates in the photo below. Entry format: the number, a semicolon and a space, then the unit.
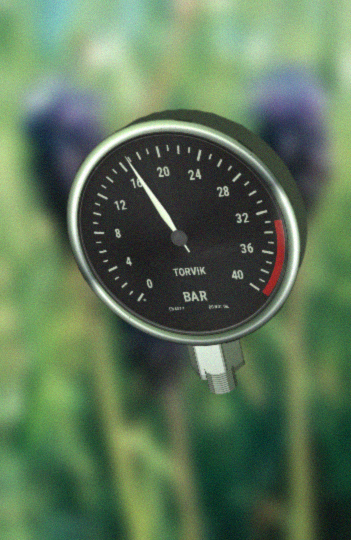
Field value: 17; bar
